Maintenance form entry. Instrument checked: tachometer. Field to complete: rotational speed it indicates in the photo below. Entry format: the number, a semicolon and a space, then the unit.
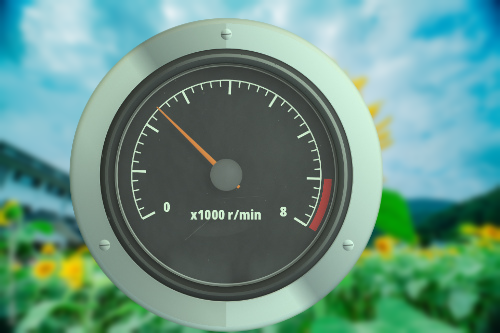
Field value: 2400; rpm
